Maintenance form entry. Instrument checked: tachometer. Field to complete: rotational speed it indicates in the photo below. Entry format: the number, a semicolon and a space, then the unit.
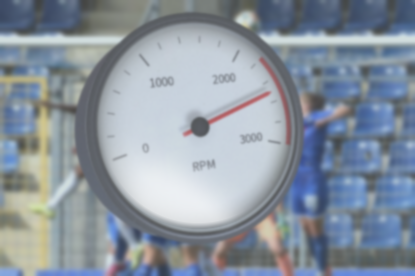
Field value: 2500; rpm
